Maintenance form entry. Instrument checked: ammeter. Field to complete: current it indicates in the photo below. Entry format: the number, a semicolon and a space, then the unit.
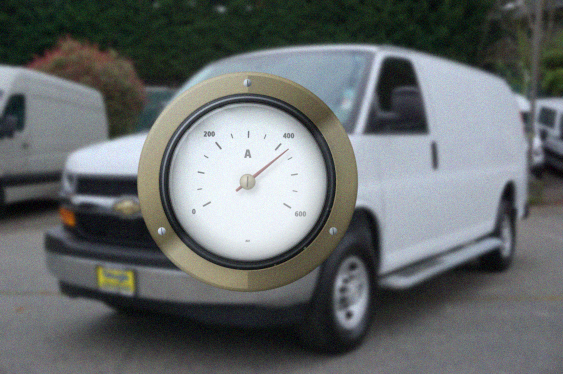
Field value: 425; A
